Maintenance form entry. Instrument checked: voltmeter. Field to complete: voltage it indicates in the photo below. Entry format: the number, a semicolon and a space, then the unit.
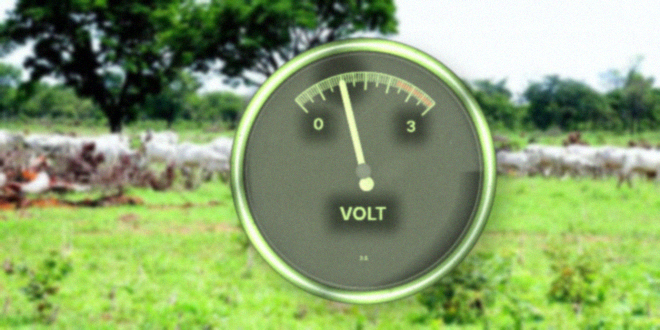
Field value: 1; V
